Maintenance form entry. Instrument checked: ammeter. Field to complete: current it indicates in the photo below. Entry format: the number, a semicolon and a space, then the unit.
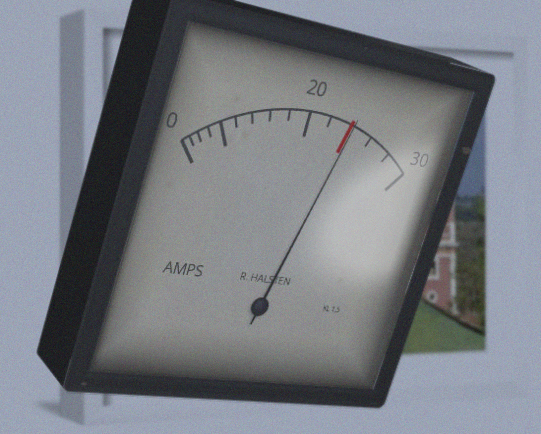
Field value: 24; A
